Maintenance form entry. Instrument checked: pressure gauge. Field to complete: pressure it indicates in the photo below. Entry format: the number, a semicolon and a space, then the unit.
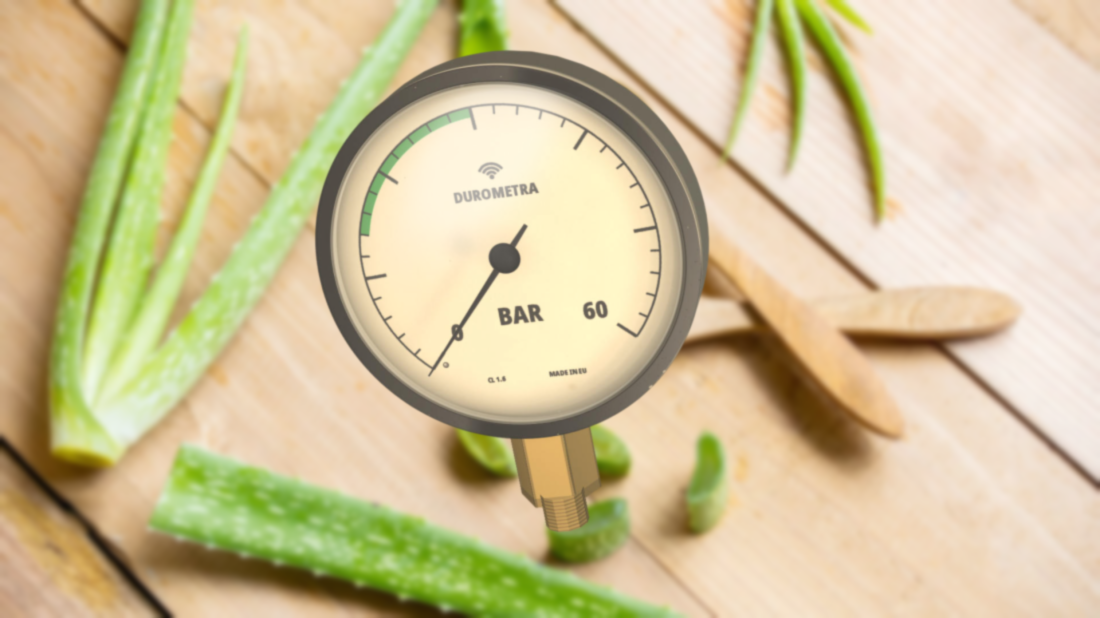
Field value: 0; bar
